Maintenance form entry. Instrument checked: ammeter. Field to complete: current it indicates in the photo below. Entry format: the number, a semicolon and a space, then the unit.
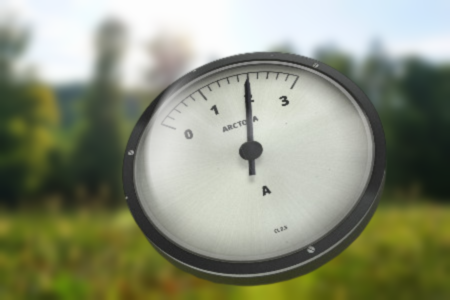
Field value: 2; A
